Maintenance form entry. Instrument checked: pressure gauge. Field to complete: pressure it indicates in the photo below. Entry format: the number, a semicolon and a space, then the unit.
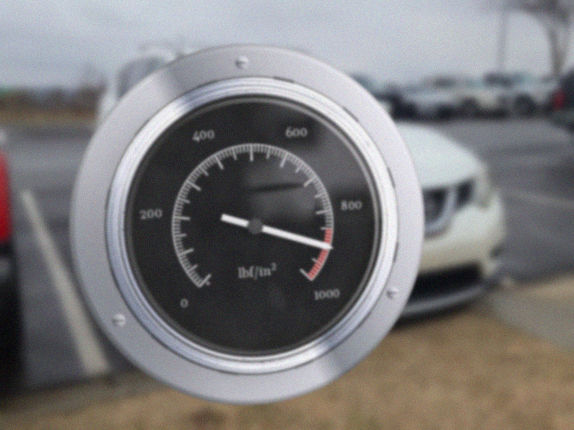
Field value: 900; psi
